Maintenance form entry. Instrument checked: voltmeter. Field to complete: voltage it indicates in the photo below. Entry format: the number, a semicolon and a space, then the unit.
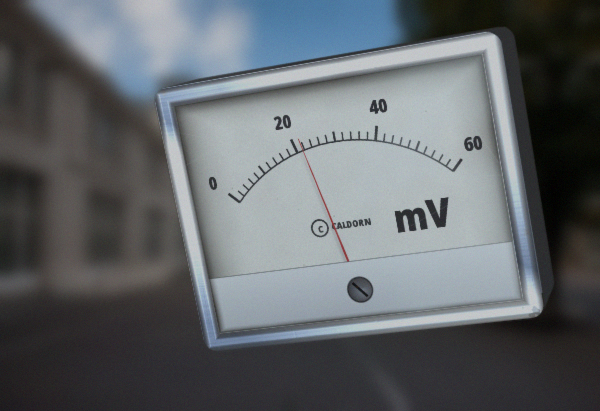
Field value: 22; mV
